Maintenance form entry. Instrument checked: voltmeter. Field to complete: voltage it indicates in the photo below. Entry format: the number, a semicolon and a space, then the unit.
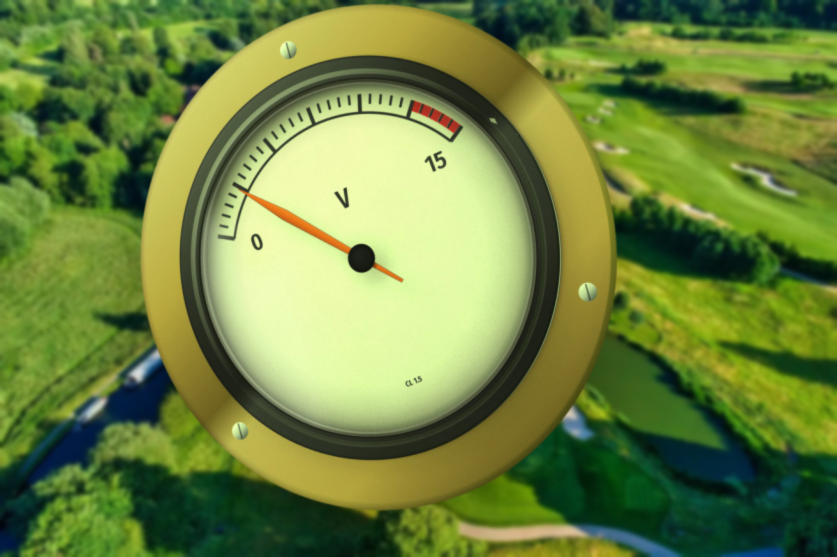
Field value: 2.5; V
